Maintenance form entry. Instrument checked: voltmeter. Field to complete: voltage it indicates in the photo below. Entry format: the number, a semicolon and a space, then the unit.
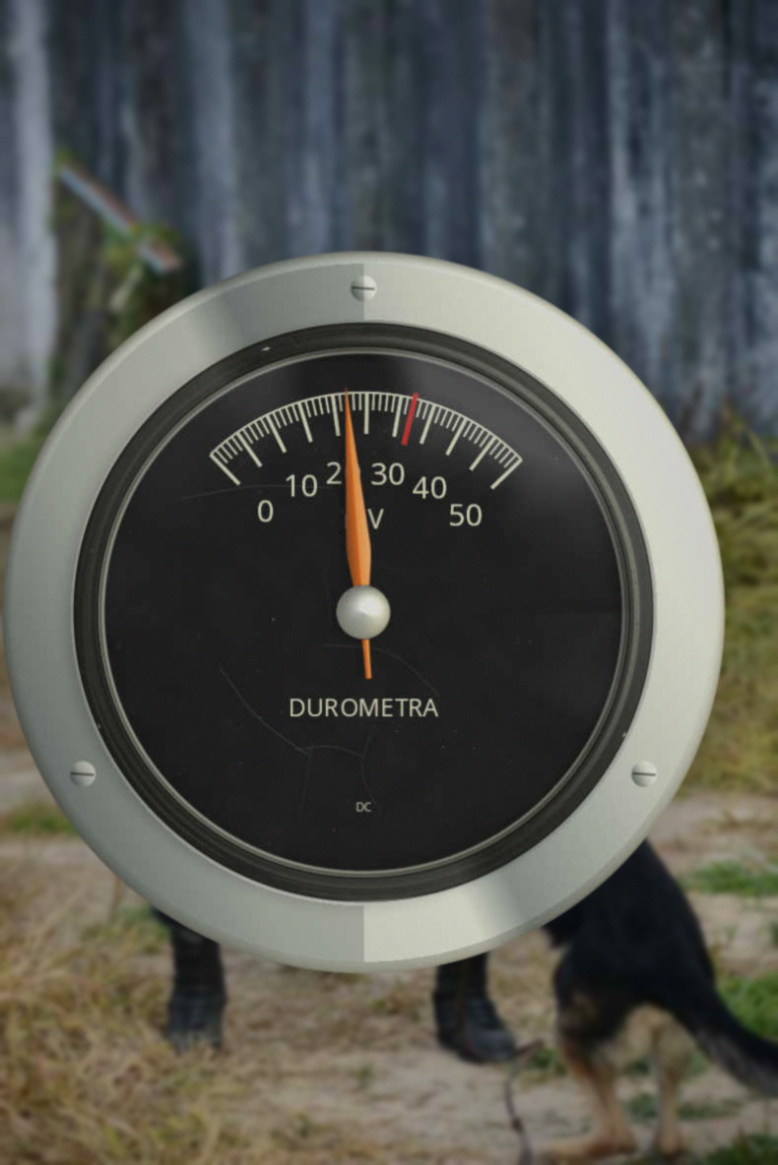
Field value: 22; mV
